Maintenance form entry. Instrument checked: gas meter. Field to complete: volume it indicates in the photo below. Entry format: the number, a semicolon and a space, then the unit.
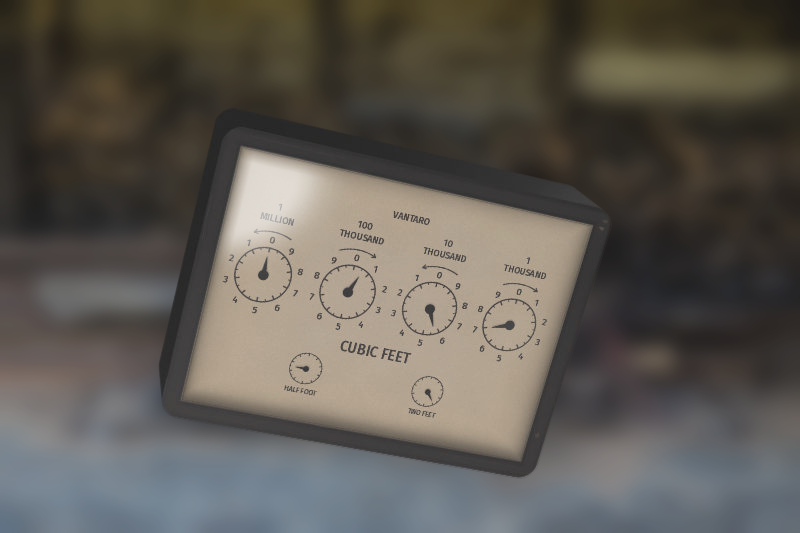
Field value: 5700; ft³
